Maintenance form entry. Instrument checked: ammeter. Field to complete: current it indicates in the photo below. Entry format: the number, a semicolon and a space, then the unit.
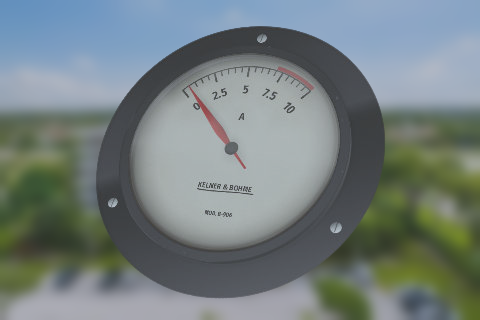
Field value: 0.5; A
